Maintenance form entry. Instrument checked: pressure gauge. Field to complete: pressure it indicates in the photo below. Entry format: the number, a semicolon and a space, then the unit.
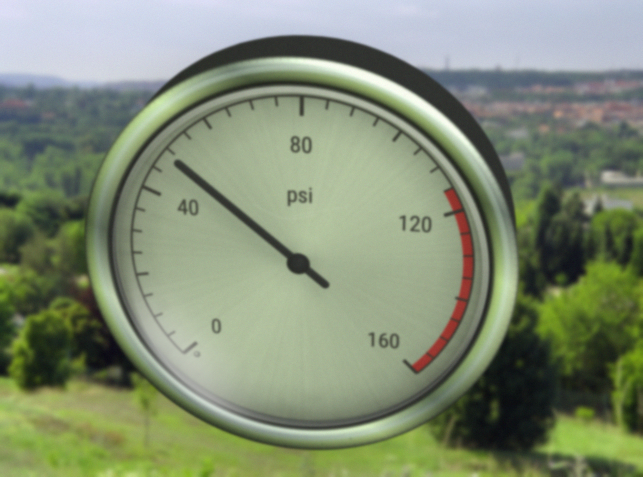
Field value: 50; psi
